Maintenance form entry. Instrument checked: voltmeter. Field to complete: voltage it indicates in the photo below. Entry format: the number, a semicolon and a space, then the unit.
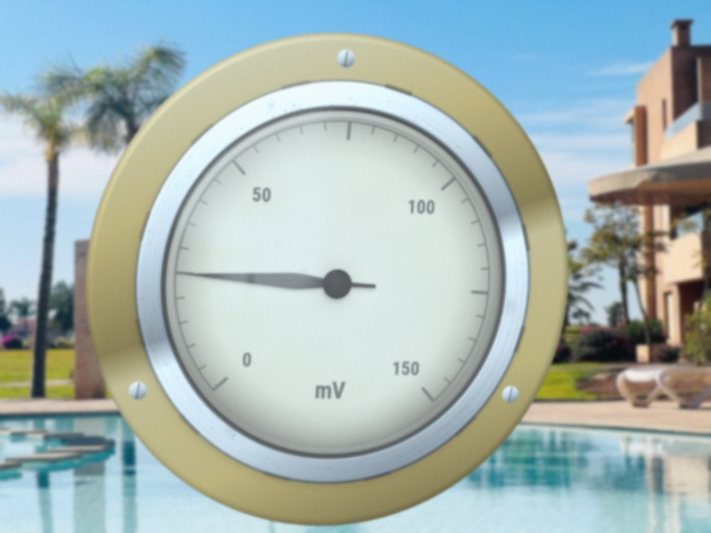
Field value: 25; mV
